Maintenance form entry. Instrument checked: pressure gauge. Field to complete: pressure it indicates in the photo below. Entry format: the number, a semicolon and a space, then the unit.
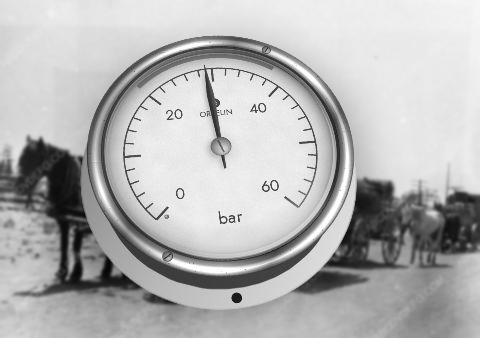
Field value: 29; bar
